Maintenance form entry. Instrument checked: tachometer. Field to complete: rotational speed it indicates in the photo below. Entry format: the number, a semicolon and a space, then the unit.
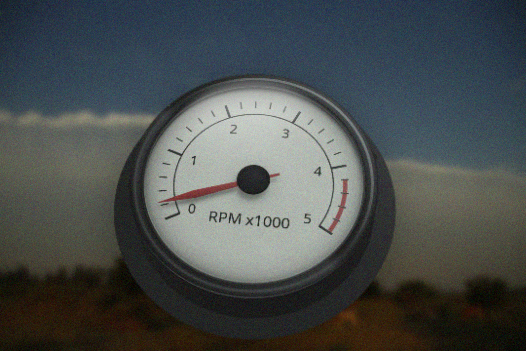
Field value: 200; rpm
